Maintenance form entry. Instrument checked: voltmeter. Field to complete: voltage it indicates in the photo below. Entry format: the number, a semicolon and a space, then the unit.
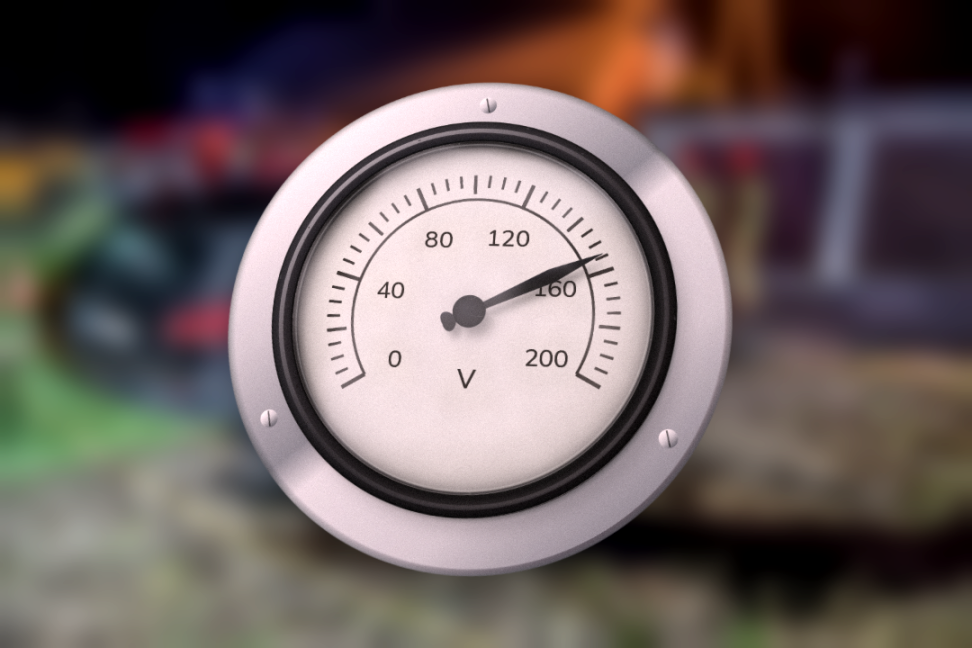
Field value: 155; V
